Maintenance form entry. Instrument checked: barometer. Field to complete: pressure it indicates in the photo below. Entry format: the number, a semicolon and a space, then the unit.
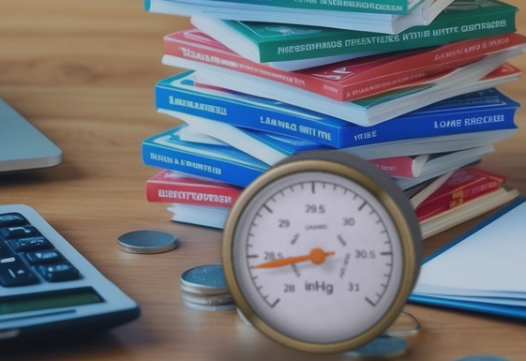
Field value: 28.4; inHg
